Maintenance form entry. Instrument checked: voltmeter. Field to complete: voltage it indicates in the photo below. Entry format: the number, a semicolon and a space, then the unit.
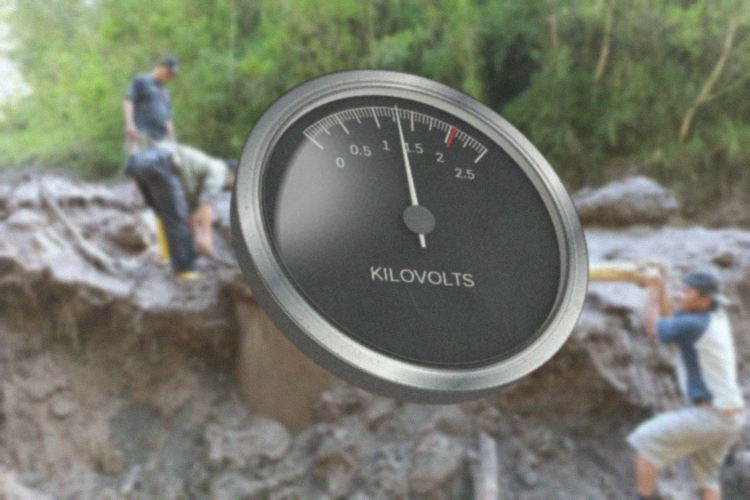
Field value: 1.25; kV
